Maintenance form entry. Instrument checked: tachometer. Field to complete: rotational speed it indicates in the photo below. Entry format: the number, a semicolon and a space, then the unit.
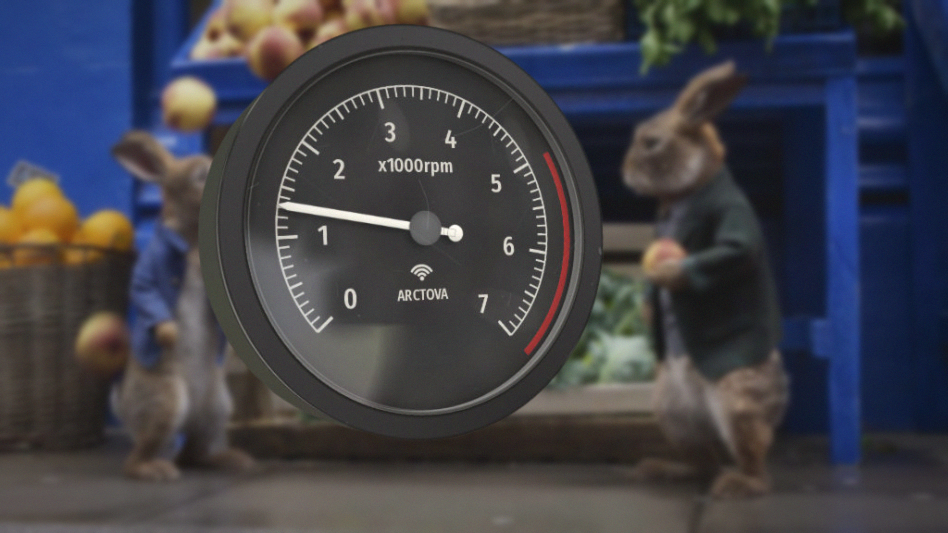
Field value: 1300; rpm
